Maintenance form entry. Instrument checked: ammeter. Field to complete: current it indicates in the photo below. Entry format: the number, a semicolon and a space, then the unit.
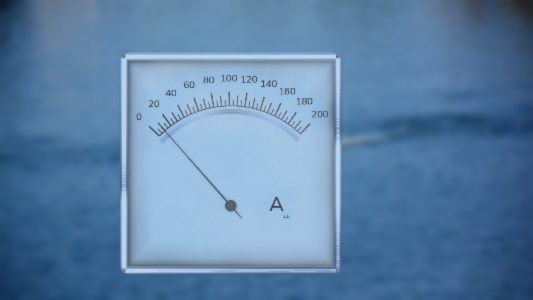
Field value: 10; A
